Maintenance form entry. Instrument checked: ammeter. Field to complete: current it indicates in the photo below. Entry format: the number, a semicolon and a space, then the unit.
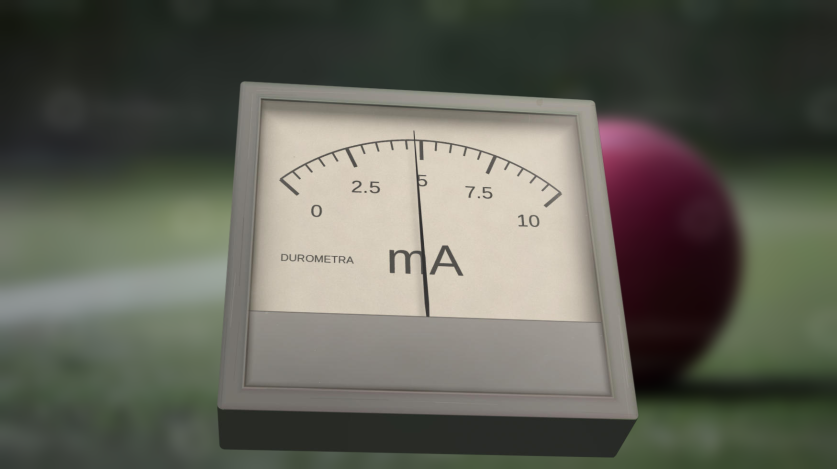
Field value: 4.75; mA
